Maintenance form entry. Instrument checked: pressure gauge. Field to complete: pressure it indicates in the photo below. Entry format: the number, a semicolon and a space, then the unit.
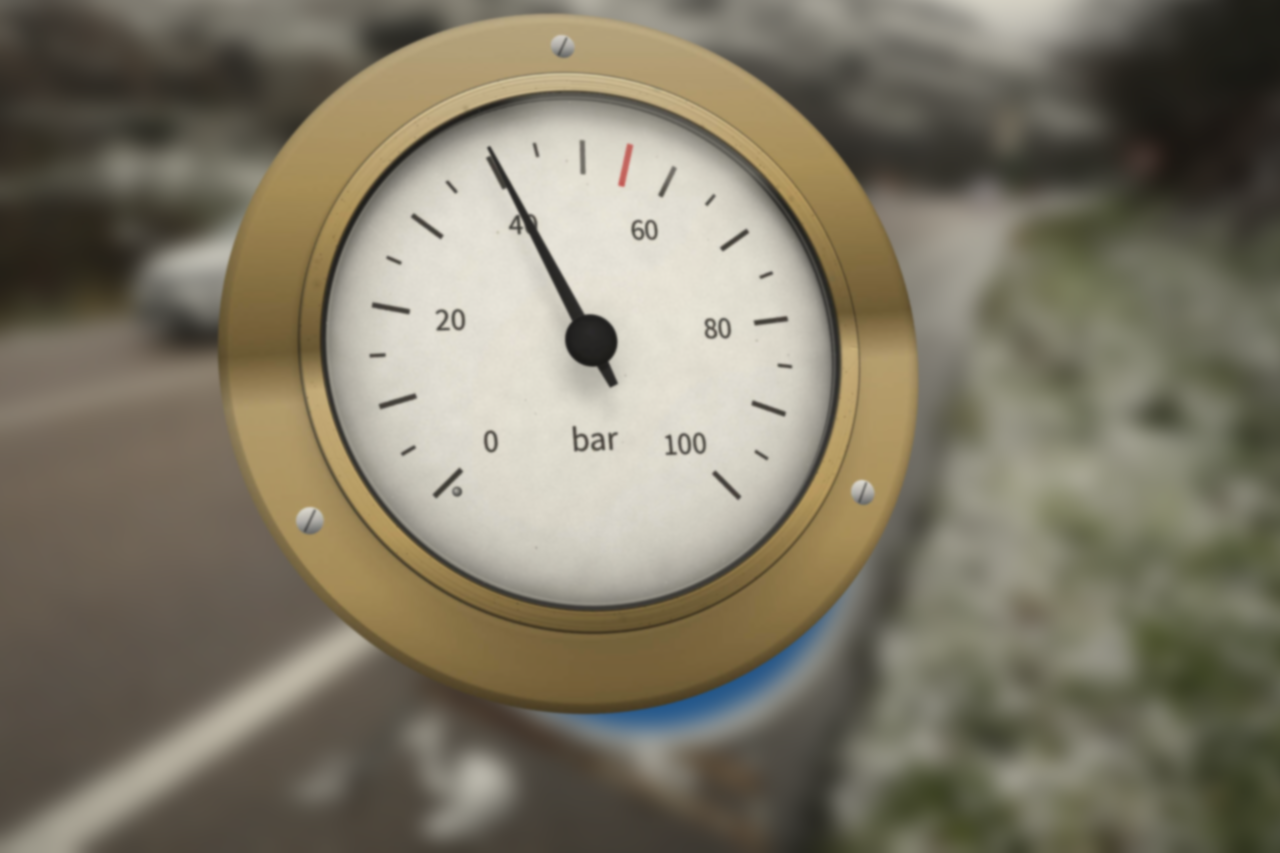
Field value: 40; bar
